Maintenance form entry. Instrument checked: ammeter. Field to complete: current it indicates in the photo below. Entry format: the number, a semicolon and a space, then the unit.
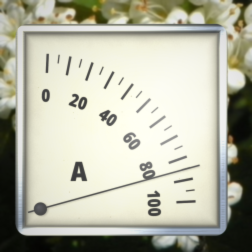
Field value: 85; A
